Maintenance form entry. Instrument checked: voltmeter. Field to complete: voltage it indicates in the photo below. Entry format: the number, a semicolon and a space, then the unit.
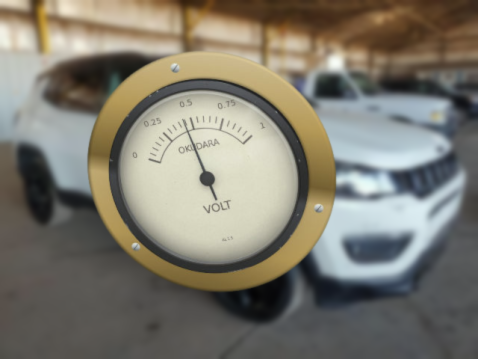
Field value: 0.45; V
